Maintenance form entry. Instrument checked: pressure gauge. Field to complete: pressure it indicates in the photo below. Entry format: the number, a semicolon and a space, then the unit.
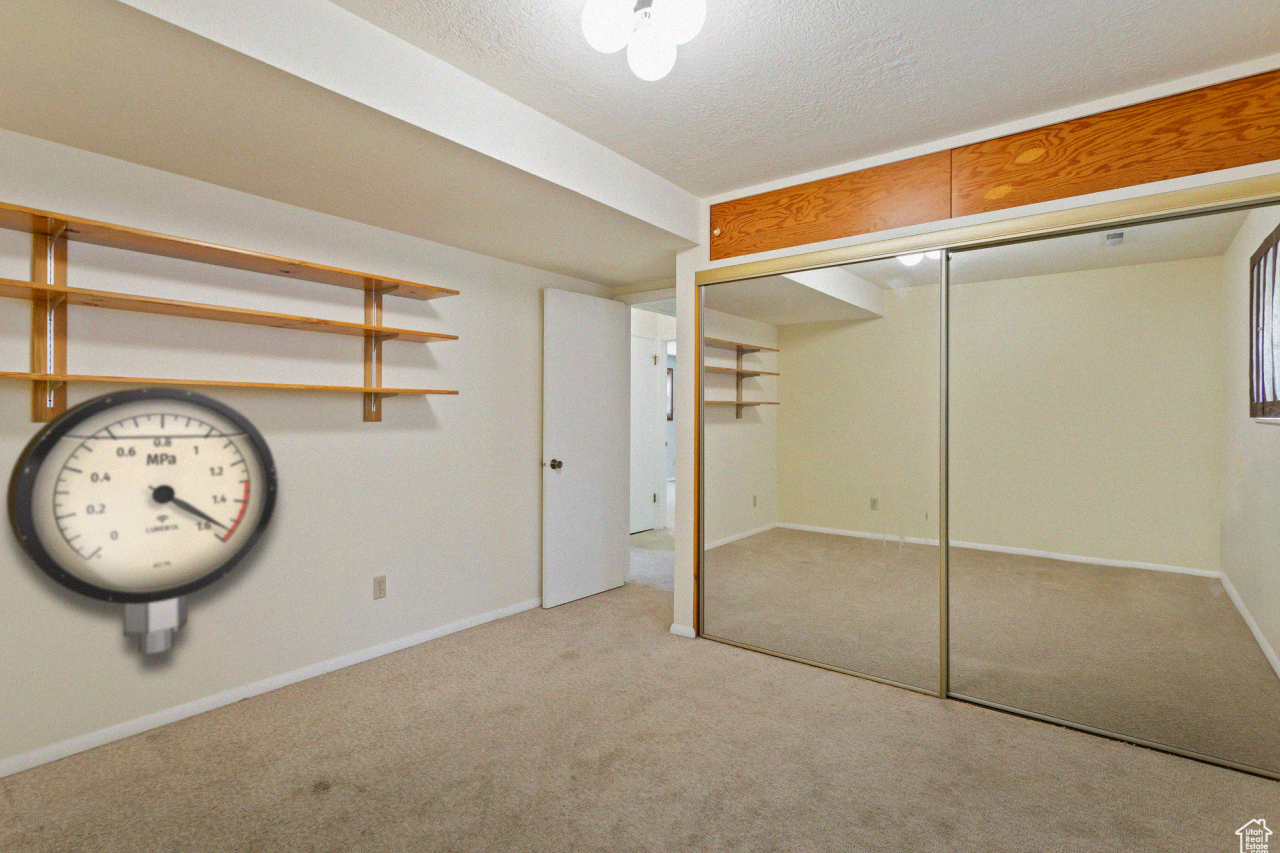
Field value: 1.55; MPa
